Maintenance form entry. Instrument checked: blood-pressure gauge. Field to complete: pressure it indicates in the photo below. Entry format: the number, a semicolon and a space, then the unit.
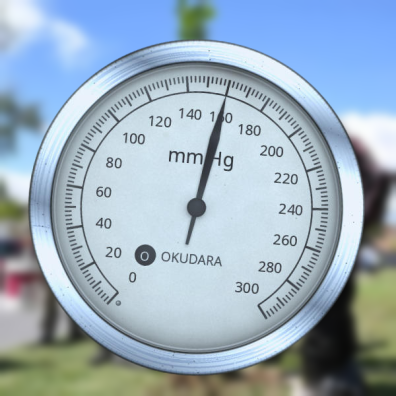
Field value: 160; mmHg
